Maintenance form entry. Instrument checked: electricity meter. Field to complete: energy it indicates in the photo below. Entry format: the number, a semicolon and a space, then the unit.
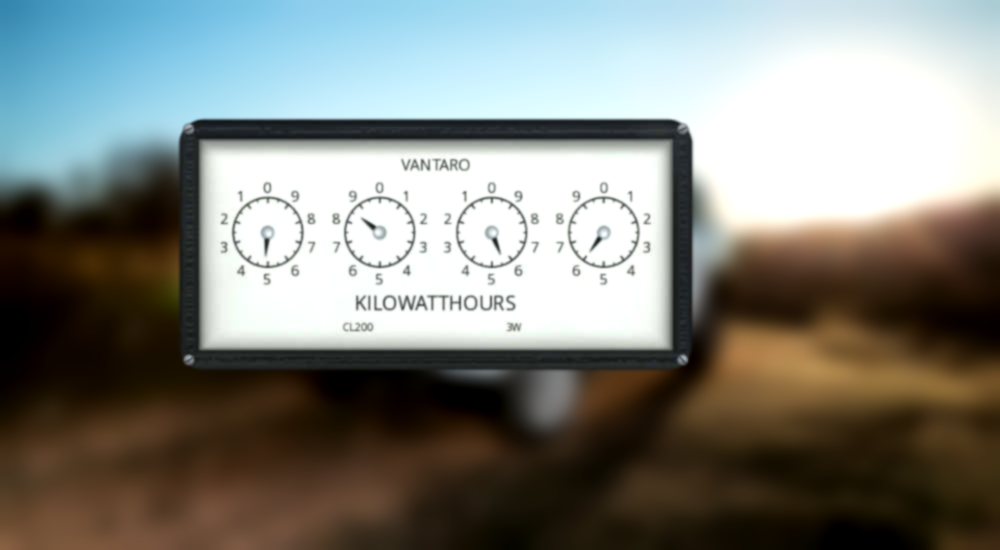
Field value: 4856; kWh
